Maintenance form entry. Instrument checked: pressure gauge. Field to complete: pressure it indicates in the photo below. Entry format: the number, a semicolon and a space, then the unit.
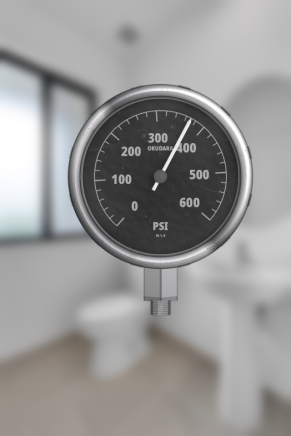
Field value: 370; psi
